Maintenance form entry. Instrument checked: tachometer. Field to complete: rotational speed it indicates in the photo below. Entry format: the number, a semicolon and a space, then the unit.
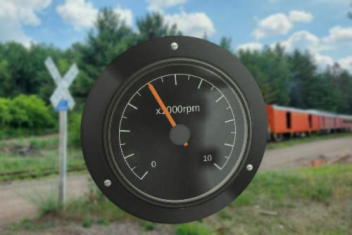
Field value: 4000; rpm
